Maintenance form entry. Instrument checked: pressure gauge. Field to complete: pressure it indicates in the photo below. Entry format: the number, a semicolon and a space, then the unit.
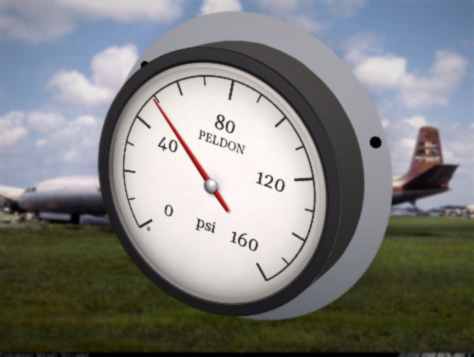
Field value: 50; psi
